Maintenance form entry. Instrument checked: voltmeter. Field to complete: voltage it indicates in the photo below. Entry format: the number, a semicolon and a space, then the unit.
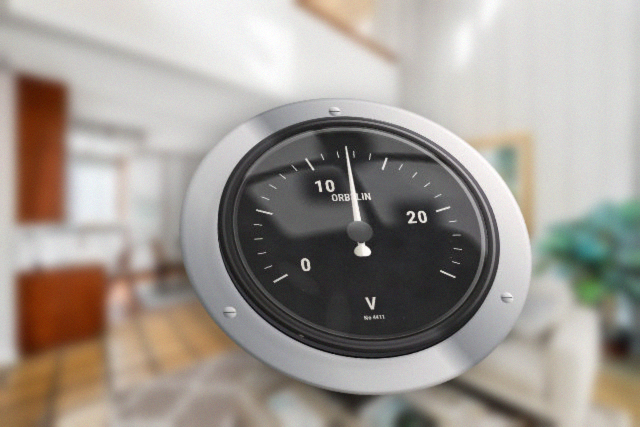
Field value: 12.5; V
